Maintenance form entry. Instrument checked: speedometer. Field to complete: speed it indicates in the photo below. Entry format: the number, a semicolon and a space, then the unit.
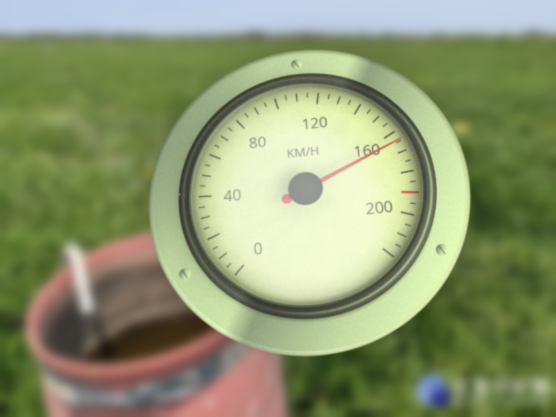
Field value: 165; km/h
